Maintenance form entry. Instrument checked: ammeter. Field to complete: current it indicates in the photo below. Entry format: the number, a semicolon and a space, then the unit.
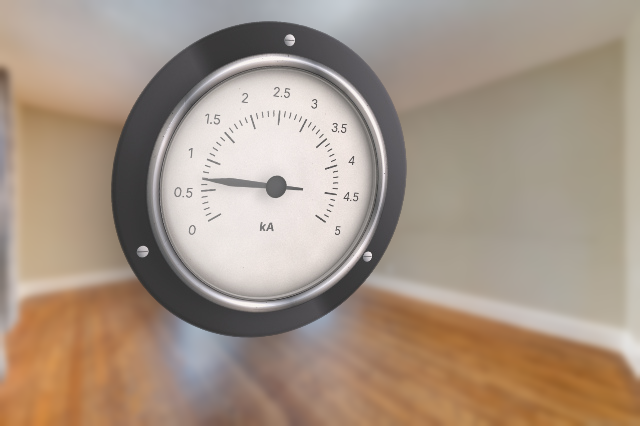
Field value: 0.7; kA
